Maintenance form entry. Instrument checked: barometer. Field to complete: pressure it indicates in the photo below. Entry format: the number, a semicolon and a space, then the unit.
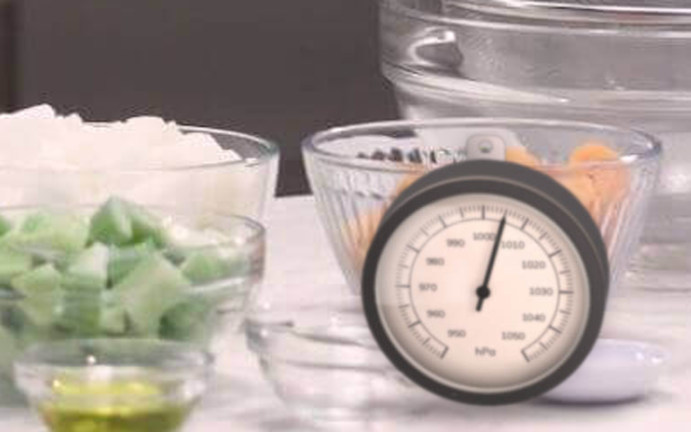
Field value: 1005; hPa
